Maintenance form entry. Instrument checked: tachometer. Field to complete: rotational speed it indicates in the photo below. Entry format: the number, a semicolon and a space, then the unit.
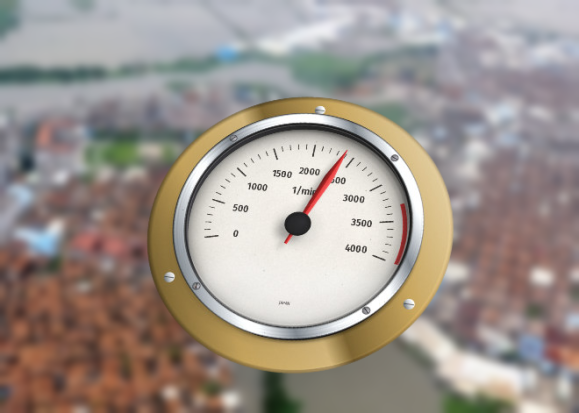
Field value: 2400; rpm
